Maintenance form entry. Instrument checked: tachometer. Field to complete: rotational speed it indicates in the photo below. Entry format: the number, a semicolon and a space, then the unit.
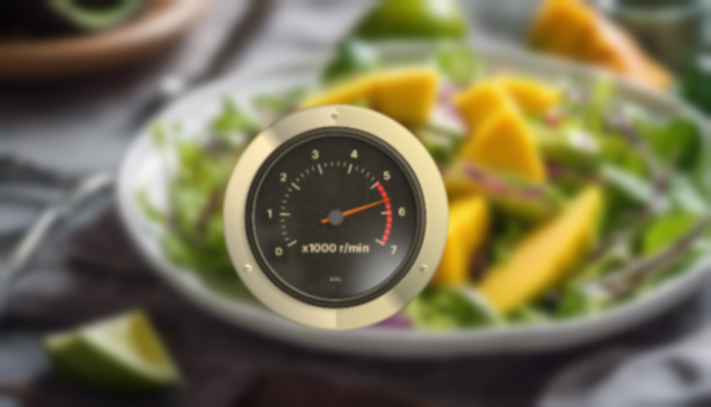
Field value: 5600; rpm
